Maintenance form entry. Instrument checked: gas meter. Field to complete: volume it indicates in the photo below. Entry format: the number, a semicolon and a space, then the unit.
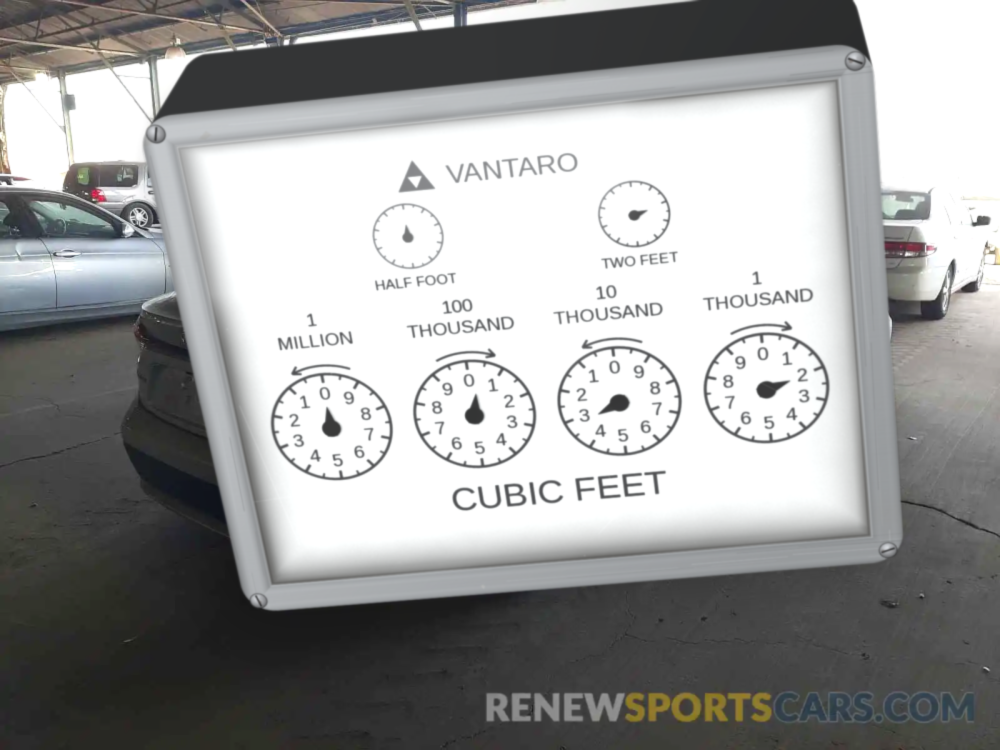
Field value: 3200; ft³
